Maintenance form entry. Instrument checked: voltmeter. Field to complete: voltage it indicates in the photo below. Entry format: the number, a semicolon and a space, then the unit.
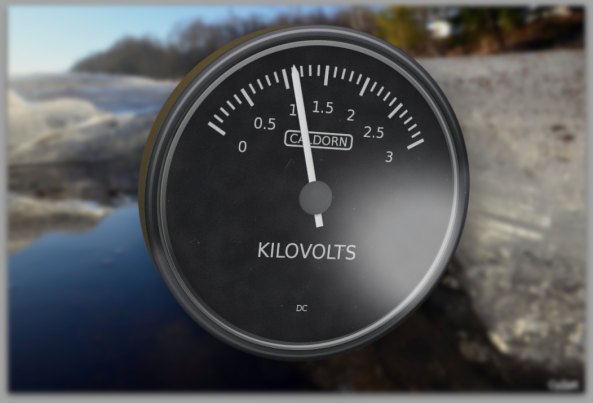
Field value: 1.1; kV
